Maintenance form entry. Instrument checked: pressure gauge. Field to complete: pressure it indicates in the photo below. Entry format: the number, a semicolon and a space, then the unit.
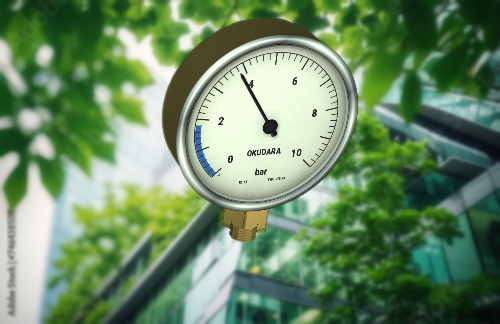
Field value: 3.8; bar
